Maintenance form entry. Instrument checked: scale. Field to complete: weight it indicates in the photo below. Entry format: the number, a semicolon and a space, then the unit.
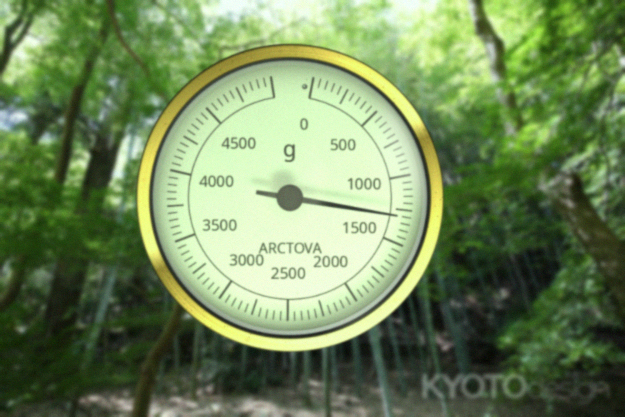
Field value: 1300; g
